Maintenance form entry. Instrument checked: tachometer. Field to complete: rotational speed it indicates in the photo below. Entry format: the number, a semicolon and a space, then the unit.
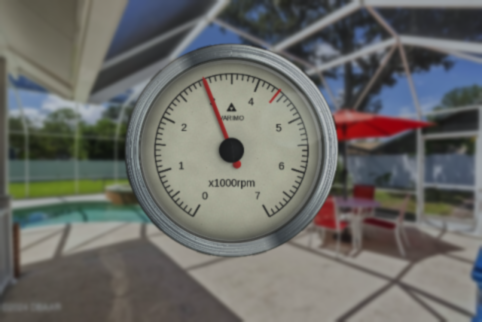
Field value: 3000; rpm
